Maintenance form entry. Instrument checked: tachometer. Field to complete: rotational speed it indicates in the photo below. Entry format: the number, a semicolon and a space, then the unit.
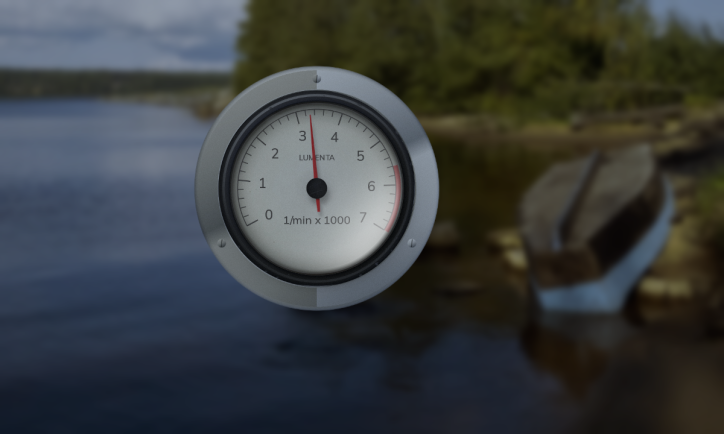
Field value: 3300; rpm
